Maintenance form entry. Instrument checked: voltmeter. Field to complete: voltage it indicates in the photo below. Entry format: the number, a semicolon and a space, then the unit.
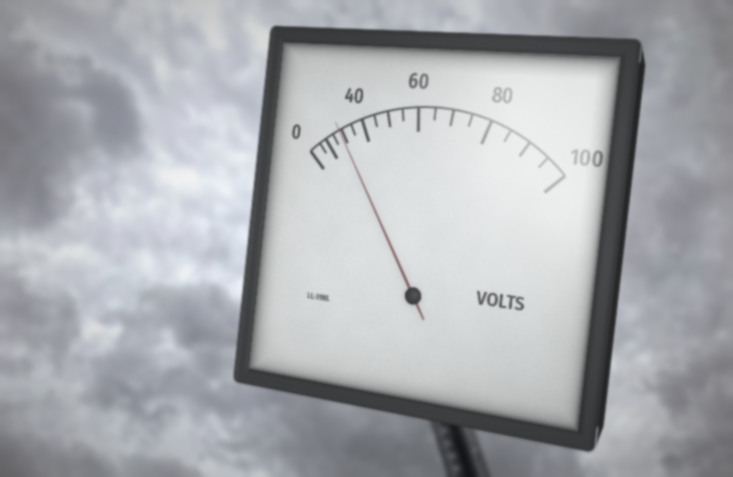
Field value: 30; V
